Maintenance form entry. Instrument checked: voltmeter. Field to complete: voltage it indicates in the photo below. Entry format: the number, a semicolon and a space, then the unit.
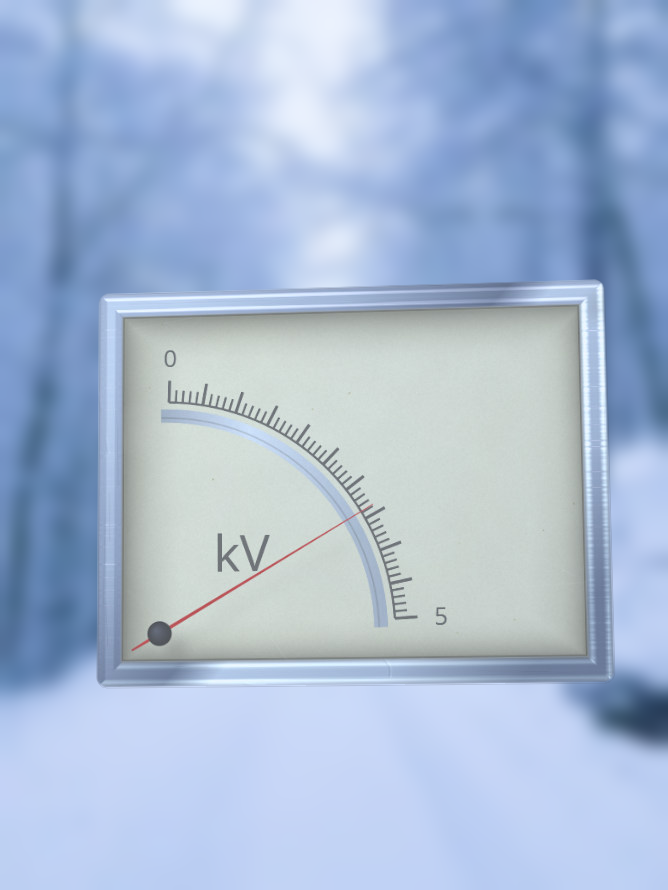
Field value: 3.4; kV
